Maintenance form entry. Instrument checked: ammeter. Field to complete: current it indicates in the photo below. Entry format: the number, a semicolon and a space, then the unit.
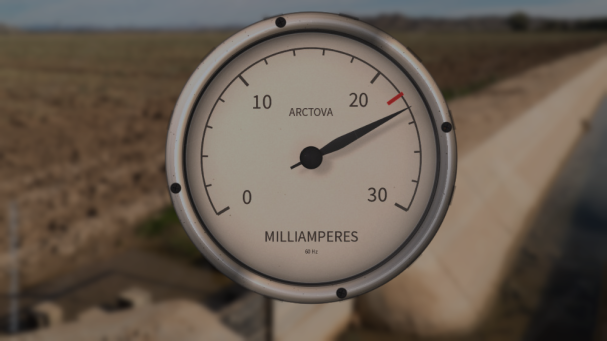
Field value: 23; mA
